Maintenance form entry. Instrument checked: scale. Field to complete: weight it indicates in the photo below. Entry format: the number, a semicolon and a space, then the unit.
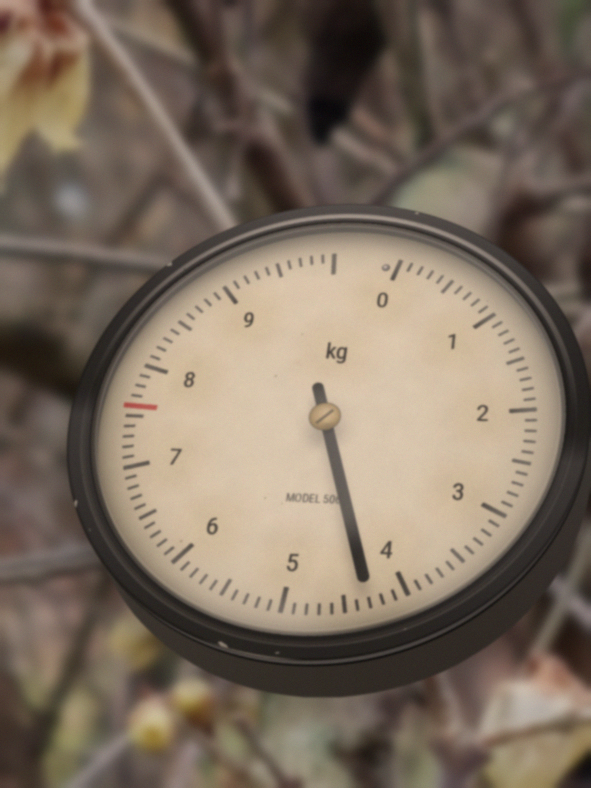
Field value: 4.3; kg
